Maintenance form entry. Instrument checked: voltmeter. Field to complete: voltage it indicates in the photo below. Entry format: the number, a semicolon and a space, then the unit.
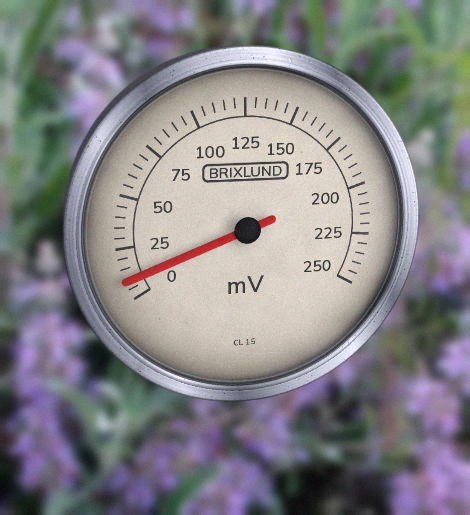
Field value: 10; mV
